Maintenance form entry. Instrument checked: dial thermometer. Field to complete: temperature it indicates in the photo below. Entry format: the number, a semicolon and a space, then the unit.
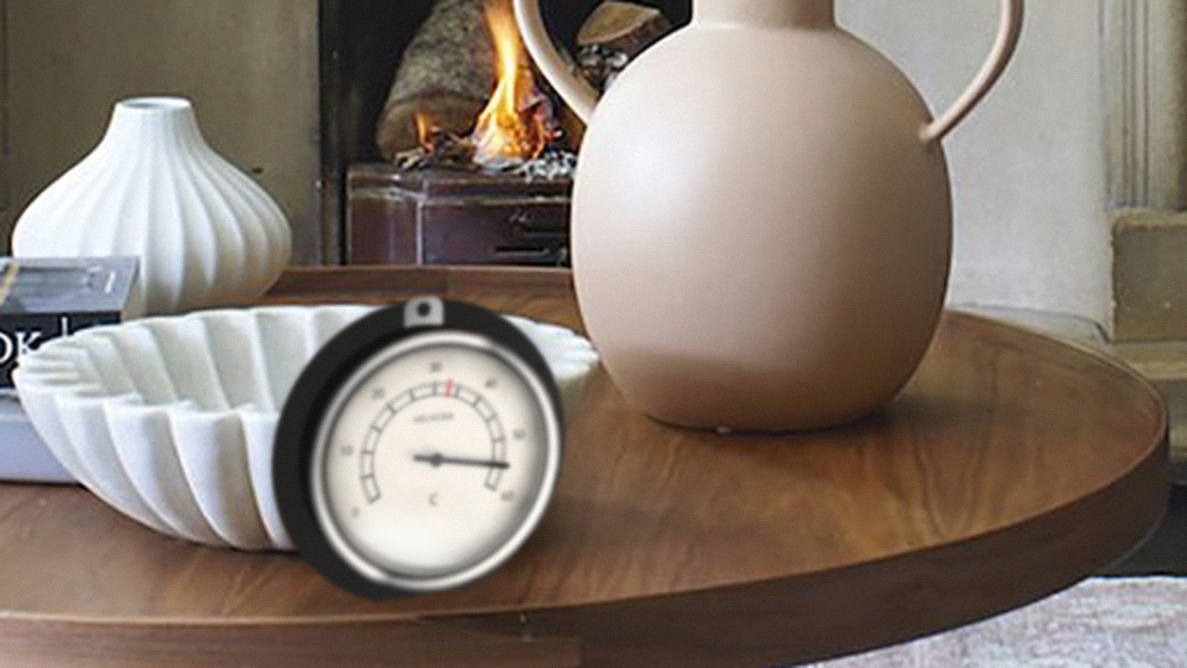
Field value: 55; °C
